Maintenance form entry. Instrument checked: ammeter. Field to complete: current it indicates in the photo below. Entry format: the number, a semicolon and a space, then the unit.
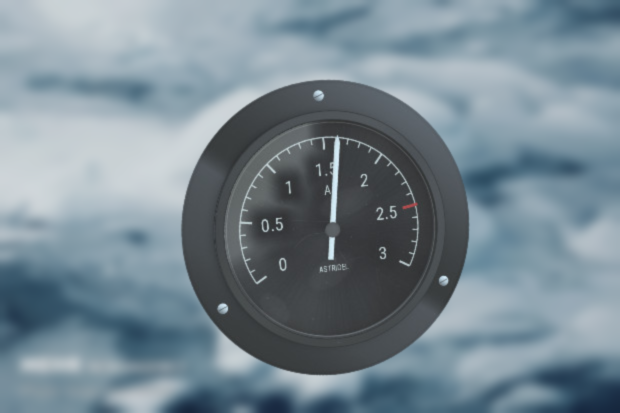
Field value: 1.6; A
